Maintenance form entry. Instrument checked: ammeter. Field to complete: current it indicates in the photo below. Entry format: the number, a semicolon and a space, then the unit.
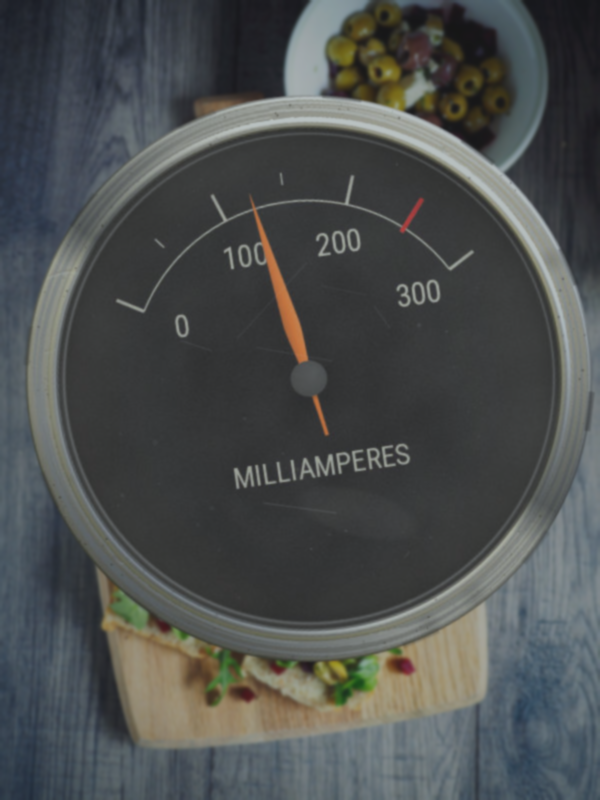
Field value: 125; mA
